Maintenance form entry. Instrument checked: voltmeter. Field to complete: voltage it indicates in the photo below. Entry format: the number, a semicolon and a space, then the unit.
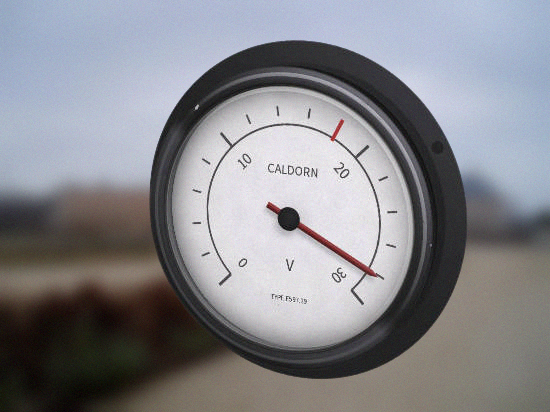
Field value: 28; V
